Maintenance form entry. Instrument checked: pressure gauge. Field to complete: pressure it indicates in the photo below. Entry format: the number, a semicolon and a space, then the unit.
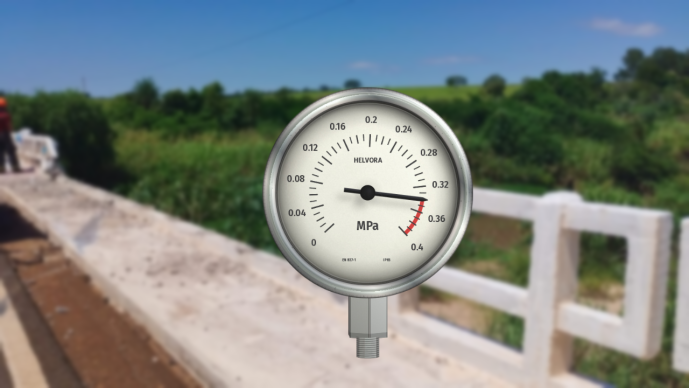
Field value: 0.34; MPa
